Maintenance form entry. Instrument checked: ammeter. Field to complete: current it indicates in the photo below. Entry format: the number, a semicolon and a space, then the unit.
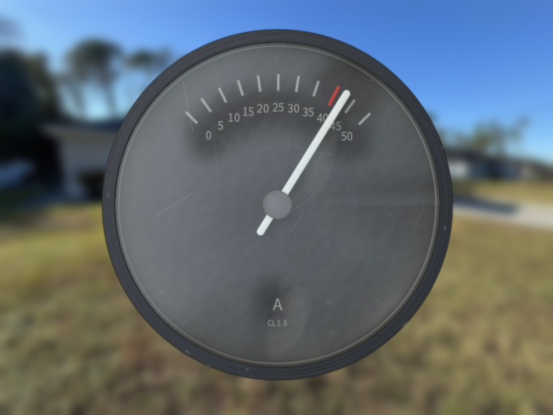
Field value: 42.5; A
